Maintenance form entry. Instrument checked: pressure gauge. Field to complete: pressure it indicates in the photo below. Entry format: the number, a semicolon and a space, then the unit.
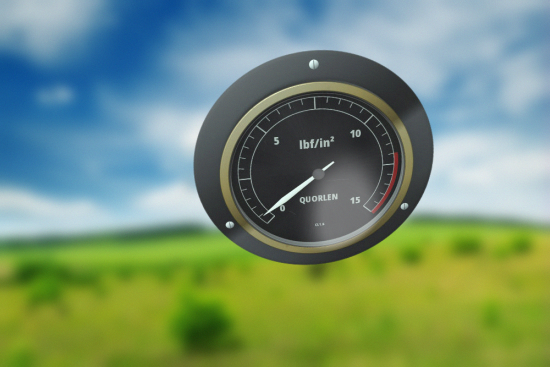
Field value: 0.5; psi
